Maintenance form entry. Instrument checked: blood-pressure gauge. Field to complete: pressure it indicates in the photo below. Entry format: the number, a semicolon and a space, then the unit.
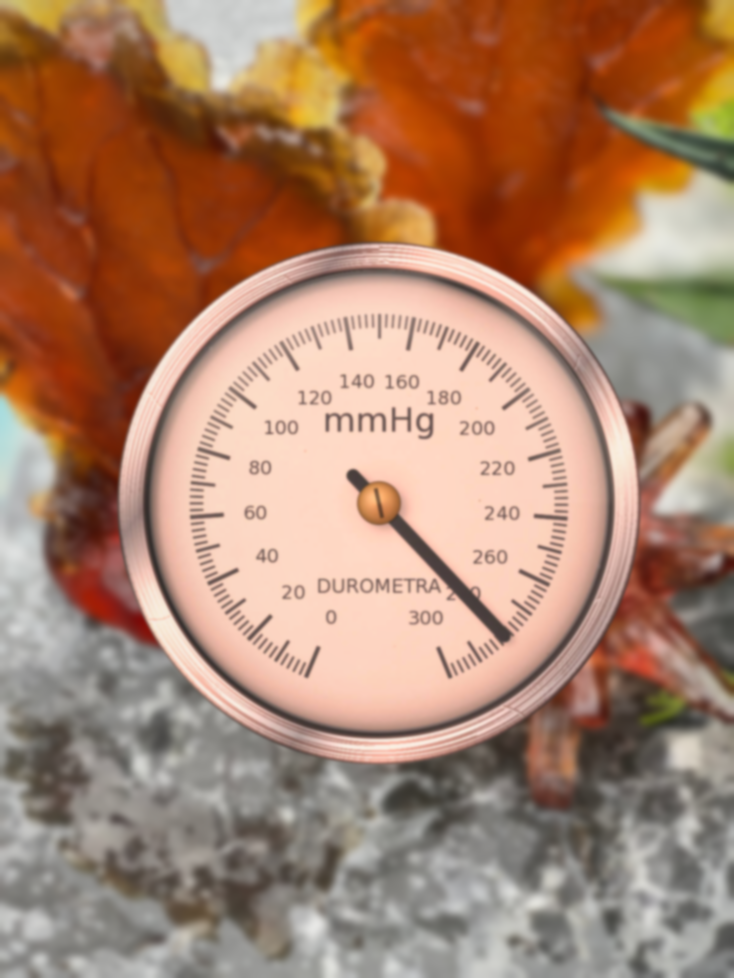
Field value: 280; mmHg
